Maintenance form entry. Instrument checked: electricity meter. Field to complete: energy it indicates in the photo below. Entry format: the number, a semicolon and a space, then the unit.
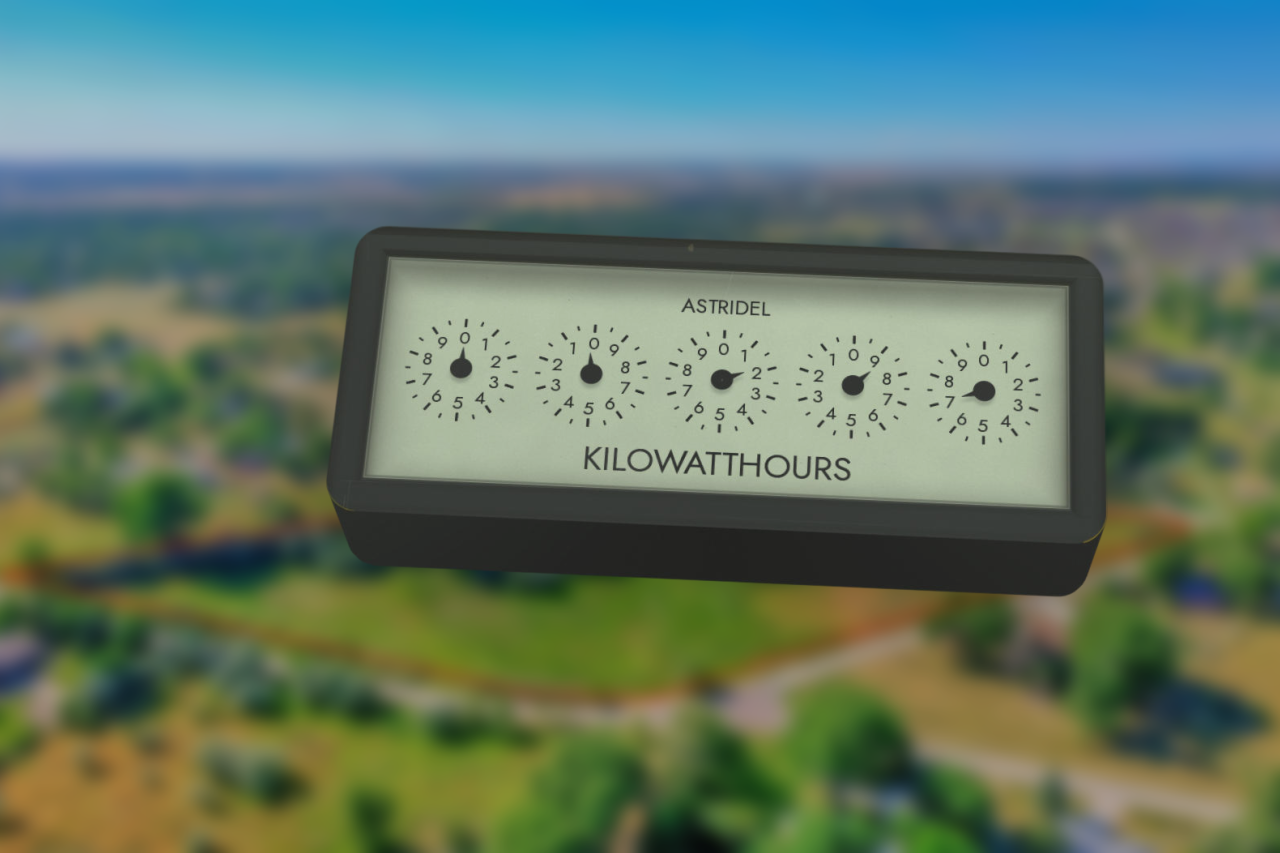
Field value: 187; kWh
